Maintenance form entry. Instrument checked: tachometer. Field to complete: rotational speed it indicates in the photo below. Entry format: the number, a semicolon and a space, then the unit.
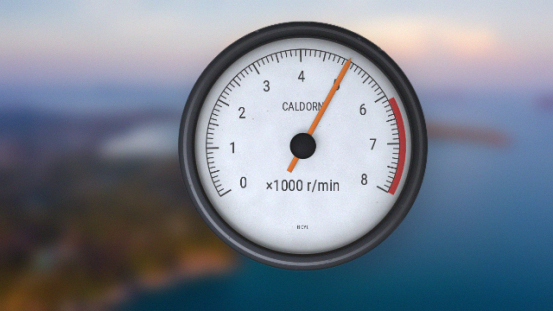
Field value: 5000; rpm
